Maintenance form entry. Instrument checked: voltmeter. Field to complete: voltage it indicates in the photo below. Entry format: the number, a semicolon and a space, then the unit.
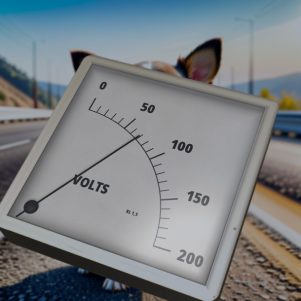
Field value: 70; V
